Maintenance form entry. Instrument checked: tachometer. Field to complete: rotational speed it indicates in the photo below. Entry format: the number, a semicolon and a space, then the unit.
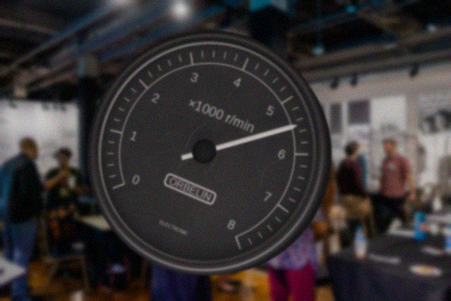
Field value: 5500; rpm
